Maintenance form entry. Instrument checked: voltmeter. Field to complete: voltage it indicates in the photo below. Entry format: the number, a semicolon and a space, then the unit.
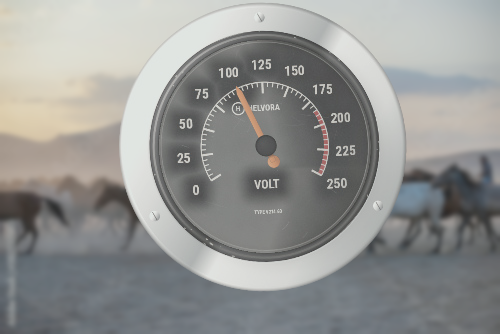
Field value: 100; V
